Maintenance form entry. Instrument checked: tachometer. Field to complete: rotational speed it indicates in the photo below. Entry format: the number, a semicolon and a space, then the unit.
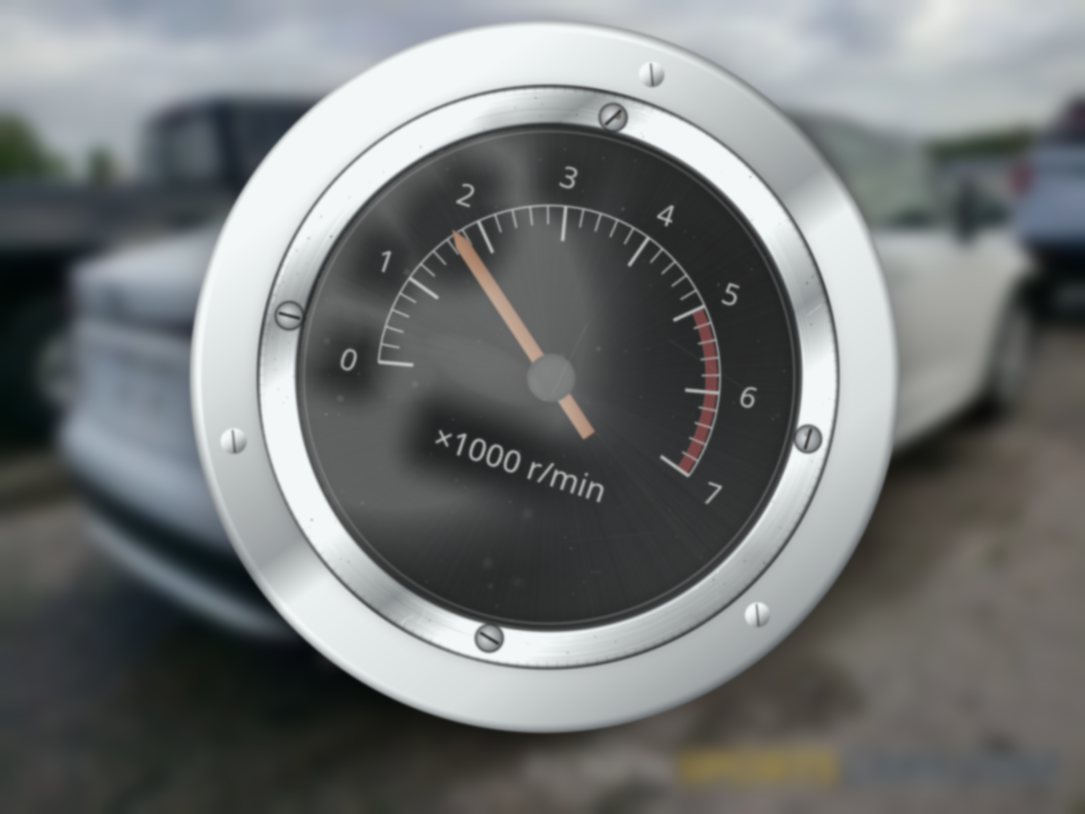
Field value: 1700; rpm
